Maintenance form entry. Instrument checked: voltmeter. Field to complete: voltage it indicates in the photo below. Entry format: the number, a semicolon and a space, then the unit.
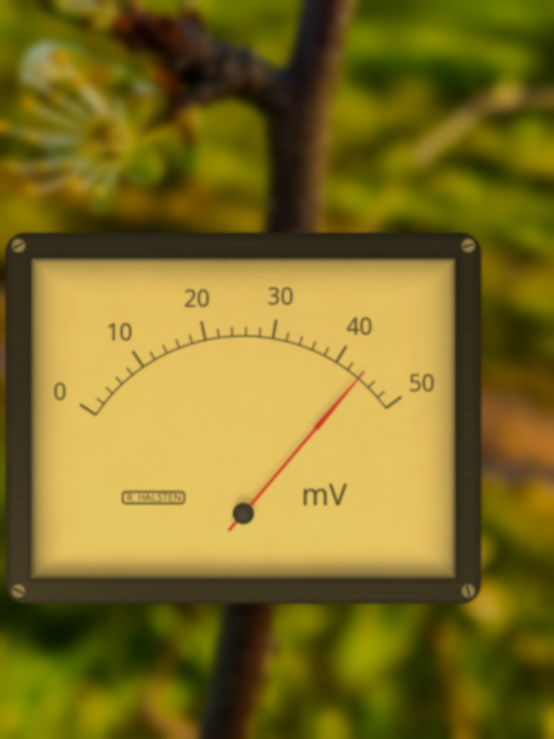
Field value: 44; mV
